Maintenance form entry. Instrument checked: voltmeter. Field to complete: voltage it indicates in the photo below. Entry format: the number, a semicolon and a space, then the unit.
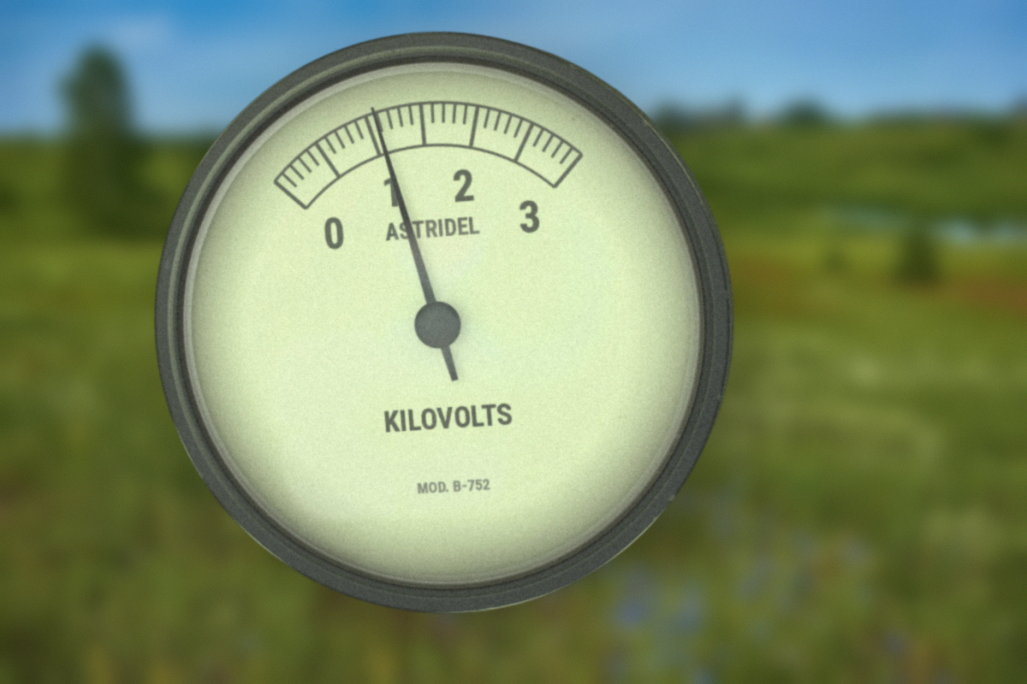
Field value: 1.1; kV
